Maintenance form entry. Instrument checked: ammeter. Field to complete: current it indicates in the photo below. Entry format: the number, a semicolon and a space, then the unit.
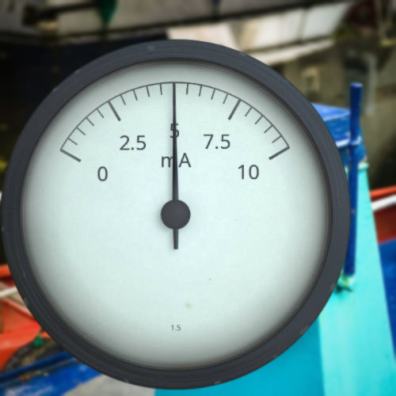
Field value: 5; mA
